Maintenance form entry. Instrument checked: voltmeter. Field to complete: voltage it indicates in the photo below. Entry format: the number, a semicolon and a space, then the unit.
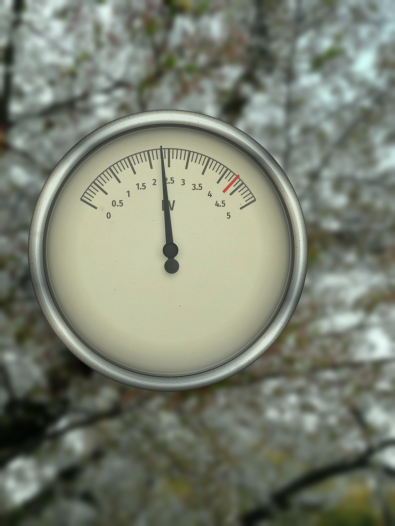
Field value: 2.3; kV
